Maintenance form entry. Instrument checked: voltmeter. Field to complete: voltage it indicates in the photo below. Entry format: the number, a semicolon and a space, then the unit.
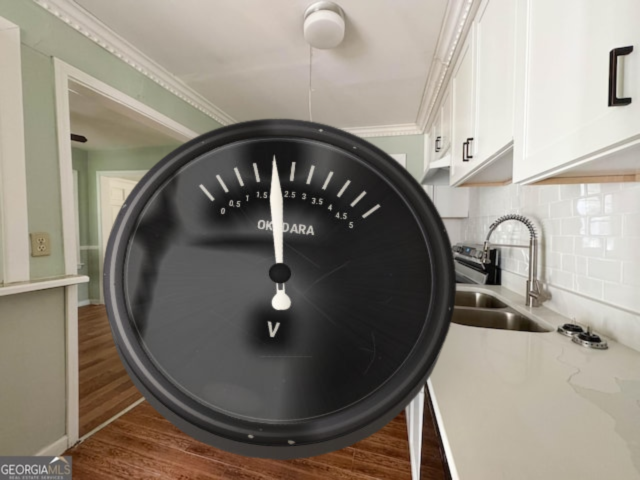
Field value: 2; V
